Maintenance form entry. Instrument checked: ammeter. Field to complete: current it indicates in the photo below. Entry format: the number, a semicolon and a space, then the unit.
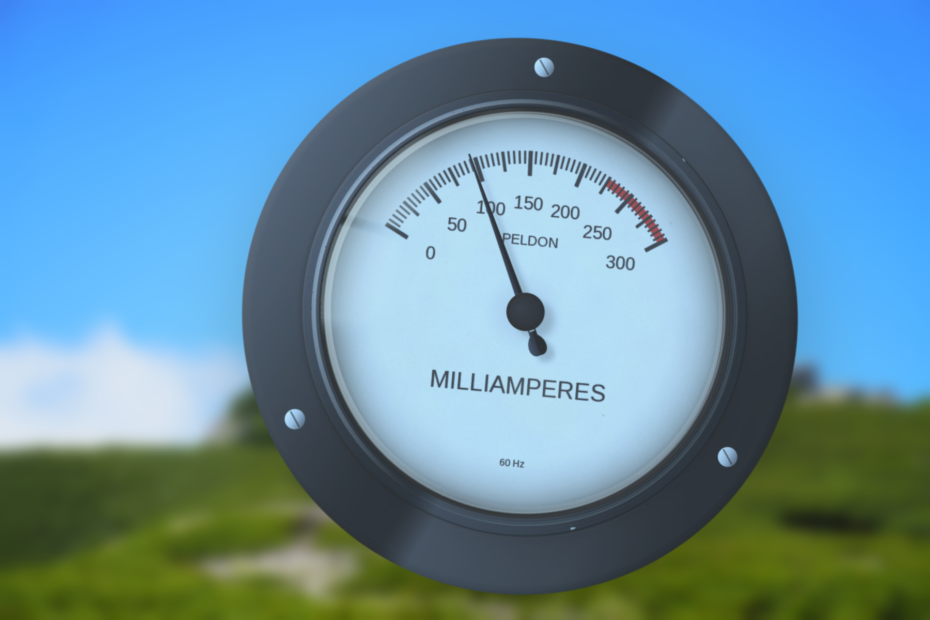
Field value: 95; mA
